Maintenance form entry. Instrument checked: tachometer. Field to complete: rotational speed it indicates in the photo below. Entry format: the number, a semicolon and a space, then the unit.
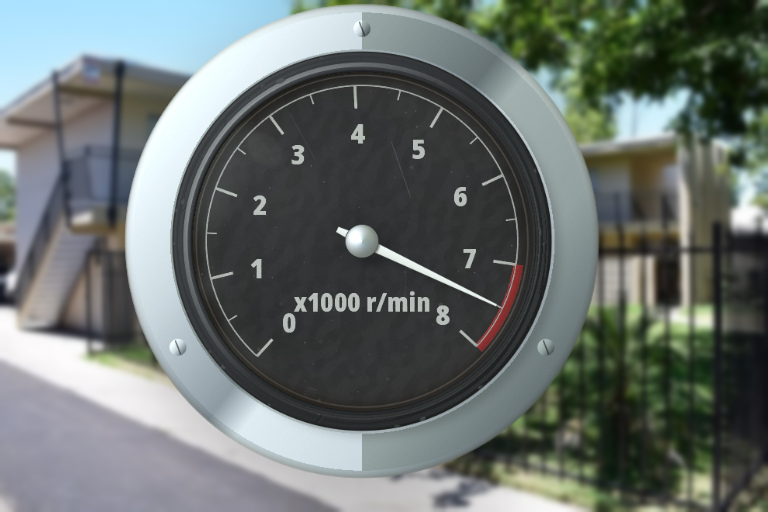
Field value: 7500; rpm
